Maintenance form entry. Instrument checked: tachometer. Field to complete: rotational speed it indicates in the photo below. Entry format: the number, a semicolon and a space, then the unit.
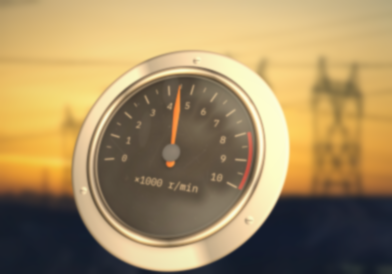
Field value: 4500; rpm
